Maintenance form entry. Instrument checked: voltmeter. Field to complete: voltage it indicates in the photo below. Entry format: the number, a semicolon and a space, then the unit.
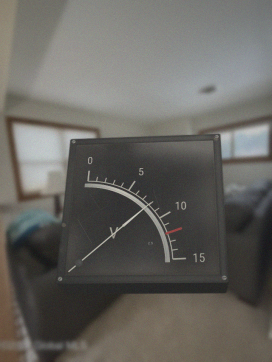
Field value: 8; V
